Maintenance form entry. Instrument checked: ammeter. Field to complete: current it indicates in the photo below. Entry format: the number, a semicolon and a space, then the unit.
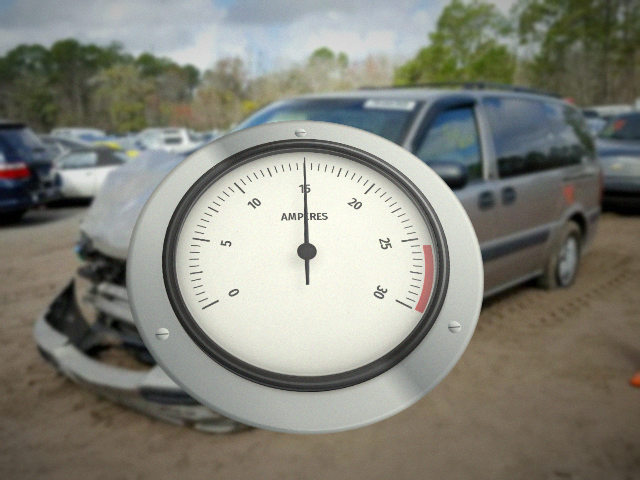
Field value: 15; A
